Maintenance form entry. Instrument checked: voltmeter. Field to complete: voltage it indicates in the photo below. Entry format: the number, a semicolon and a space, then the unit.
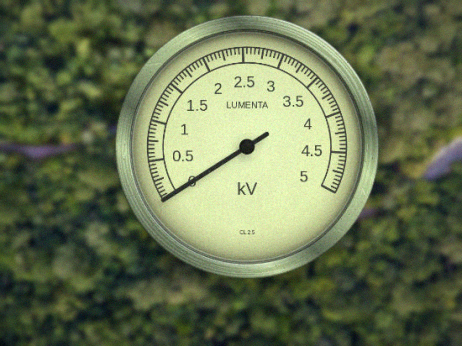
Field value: 0; kV
